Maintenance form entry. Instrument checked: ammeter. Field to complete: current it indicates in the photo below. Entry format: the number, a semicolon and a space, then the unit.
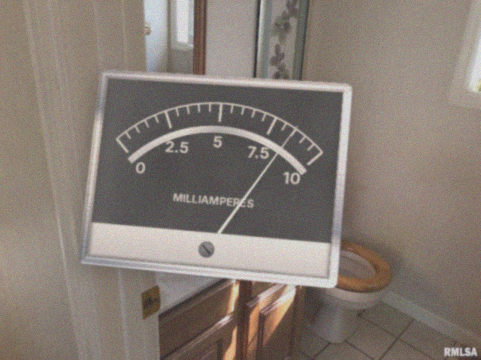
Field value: 8.5; mA
